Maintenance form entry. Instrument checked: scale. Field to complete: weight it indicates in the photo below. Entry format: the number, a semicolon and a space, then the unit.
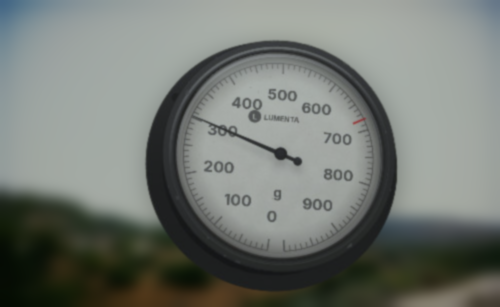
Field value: 300; g
